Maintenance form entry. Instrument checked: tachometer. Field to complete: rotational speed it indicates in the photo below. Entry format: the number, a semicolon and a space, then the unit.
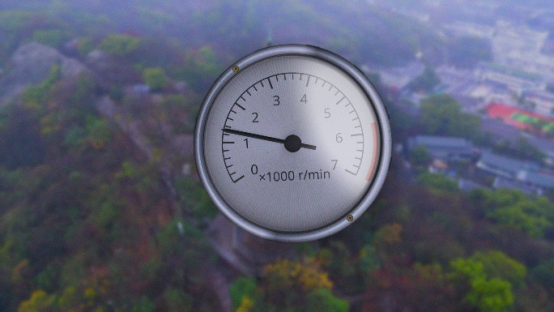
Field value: 1300; rpm
